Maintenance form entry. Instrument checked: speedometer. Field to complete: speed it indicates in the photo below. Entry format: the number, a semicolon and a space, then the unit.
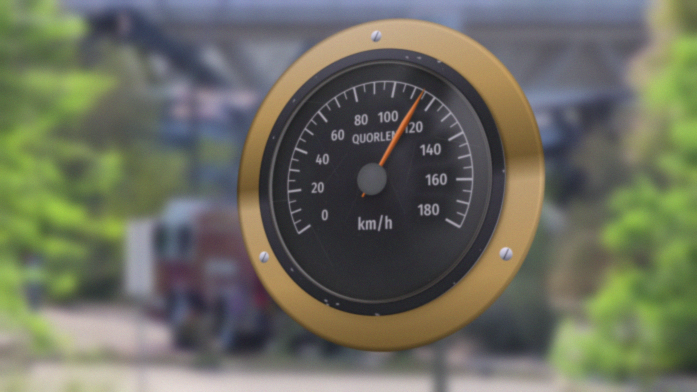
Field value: 115; km/h
